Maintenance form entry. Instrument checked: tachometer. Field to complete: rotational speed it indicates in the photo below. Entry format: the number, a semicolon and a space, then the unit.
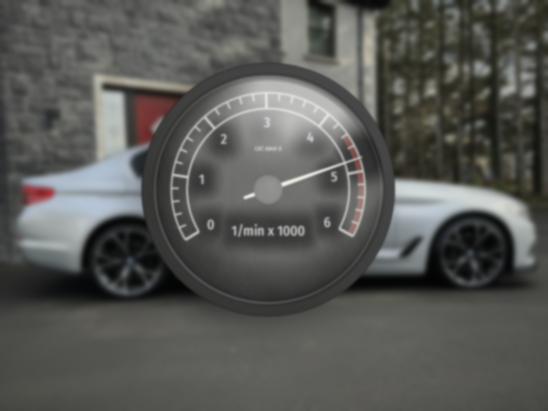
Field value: 4800; rpm
